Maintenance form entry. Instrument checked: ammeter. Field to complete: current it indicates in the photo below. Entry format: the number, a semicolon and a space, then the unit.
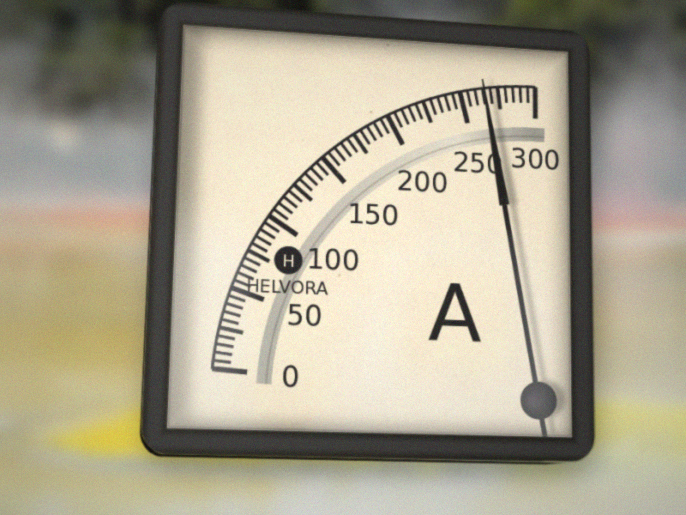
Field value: 265; A
